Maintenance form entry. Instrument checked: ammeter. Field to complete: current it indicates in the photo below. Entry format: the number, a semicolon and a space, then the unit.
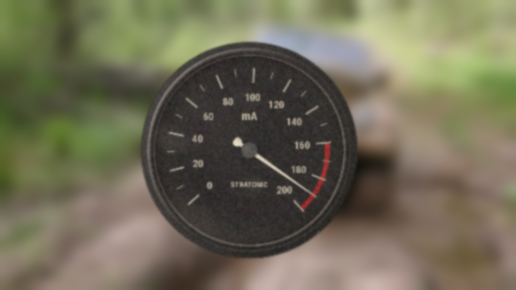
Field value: 190; mA
